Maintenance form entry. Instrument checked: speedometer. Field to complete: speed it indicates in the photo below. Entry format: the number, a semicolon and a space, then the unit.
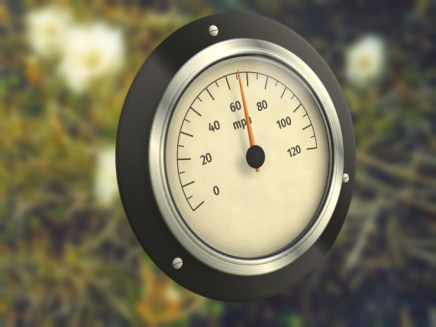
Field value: 65; mph
